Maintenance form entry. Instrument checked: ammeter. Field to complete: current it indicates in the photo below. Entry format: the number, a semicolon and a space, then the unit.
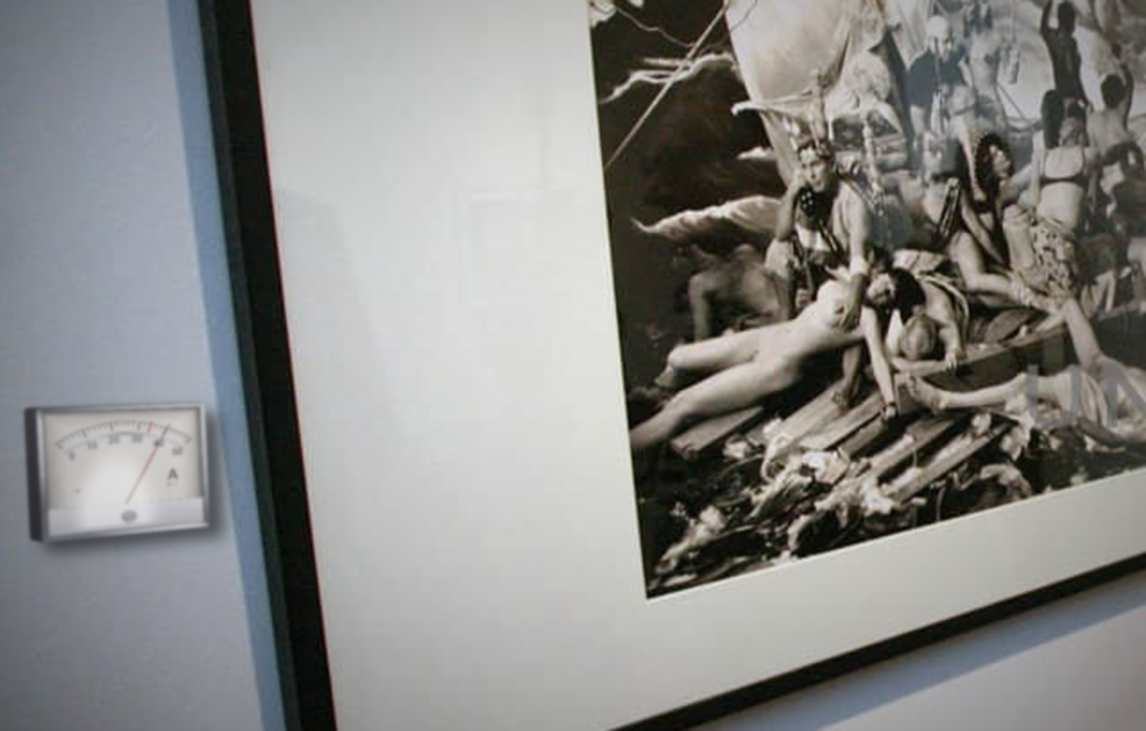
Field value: 40; A
